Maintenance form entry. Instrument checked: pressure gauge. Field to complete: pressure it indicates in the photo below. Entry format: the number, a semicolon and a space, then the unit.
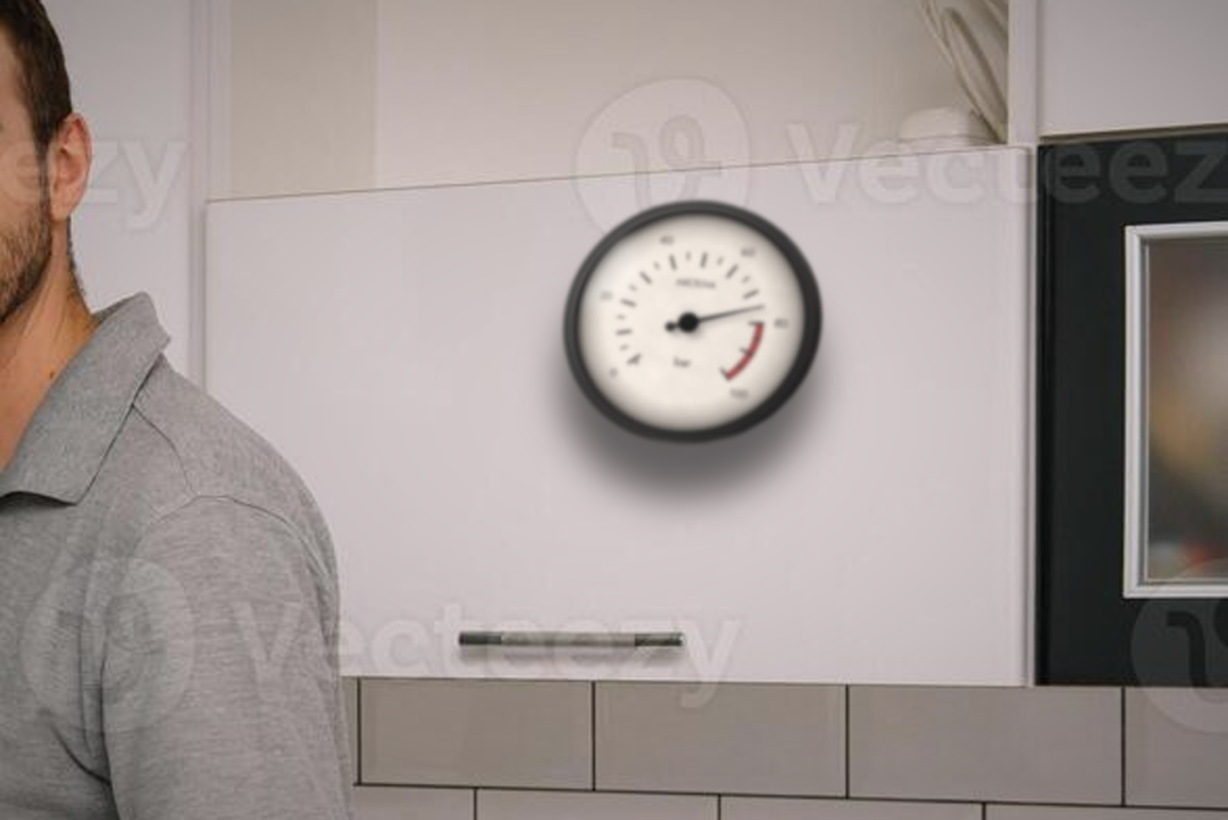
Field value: 75; bar
